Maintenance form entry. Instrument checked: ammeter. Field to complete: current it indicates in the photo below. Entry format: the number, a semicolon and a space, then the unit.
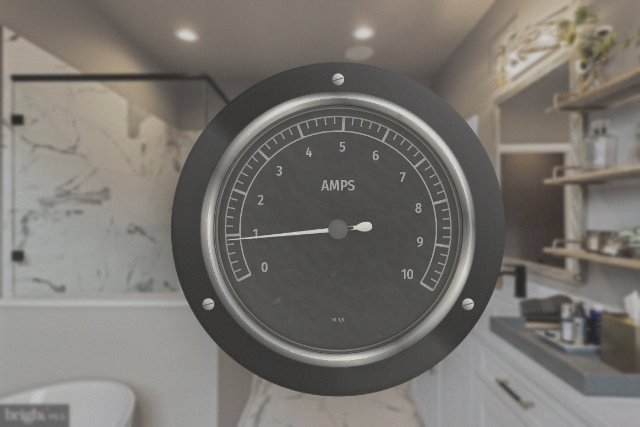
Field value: 0.9; A
